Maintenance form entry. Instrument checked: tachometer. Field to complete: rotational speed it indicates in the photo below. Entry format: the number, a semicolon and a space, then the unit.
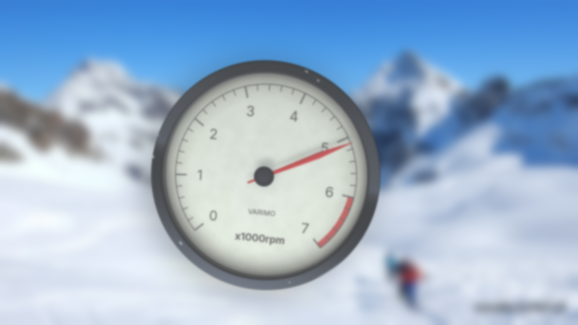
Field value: 5100; rpm
